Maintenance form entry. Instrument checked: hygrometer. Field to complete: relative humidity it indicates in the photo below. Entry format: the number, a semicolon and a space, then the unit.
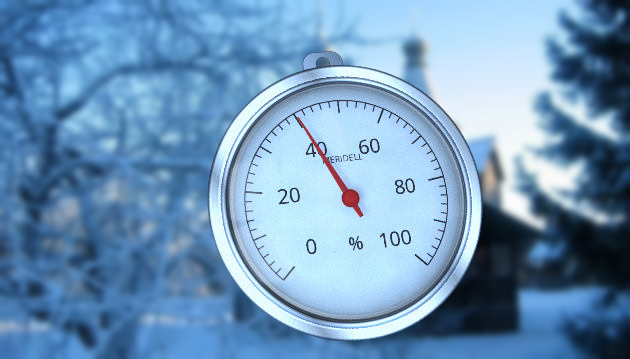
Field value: 40; %
